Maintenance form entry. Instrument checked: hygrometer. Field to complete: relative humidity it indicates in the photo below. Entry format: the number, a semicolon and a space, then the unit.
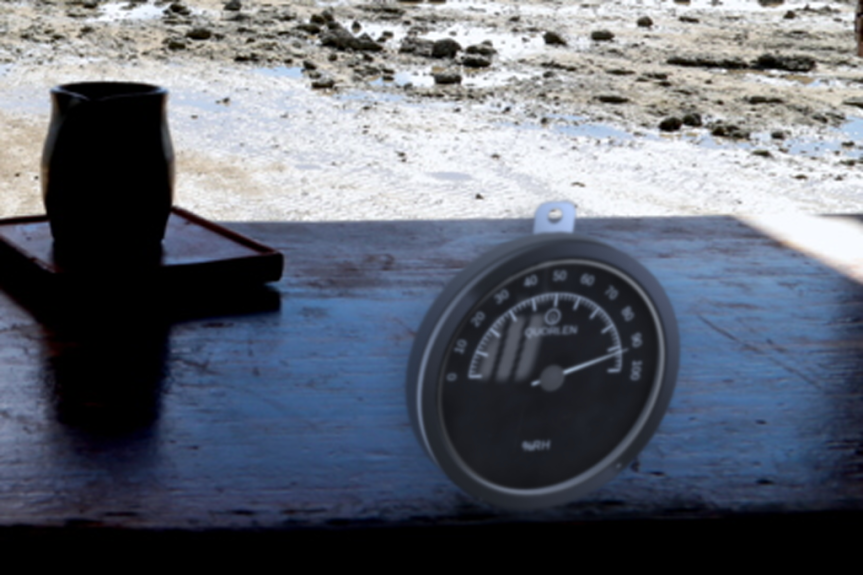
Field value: 90; %
